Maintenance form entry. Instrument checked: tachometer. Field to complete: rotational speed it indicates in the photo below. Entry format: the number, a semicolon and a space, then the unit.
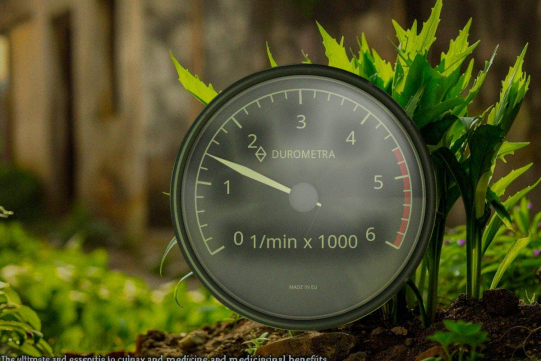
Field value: 1400; rpm
